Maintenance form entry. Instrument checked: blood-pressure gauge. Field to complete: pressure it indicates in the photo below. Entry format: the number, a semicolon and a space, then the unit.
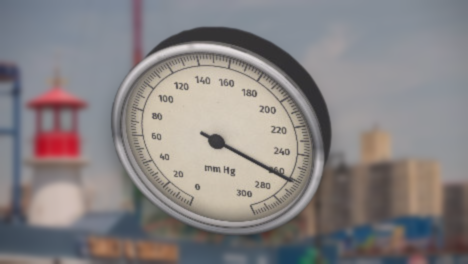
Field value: 260; mmHg
